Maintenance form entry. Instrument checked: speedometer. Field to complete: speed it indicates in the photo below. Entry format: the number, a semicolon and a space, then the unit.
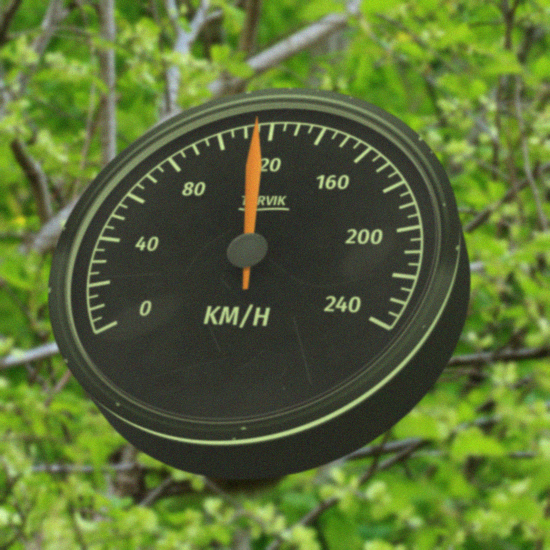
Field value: 115; km/h
